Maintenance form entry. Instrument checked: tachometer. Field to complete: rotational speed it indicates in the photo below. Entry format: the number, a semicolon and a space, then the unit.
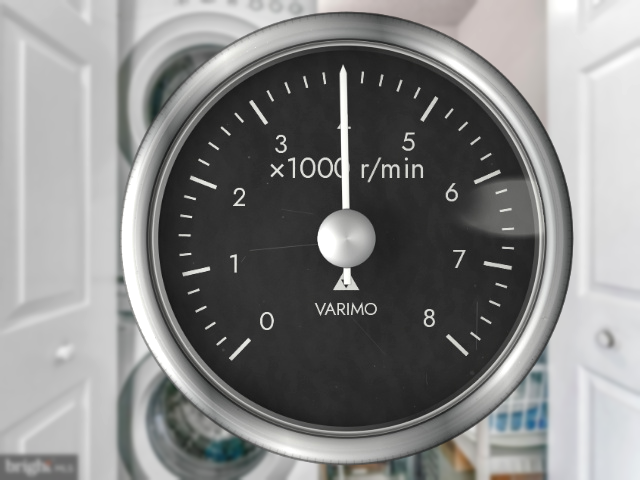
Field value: 4000; rpm
